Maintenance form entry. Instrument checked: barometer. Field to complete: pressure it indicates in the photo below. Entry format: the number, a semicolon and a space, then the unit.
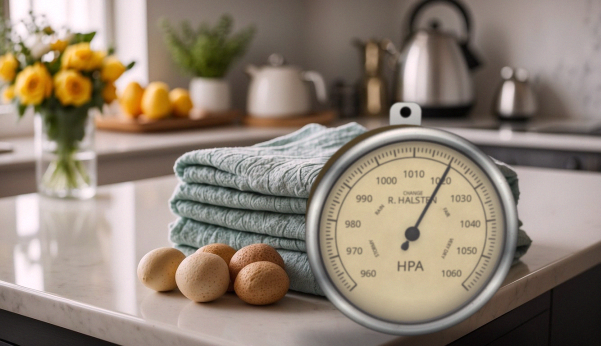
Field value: 1020; hPa
